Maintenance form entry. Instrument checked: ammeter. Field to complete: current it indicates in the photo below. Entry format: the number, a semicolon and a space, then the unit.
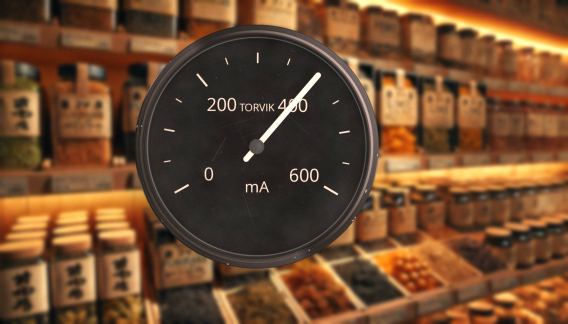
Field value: 400; mA
